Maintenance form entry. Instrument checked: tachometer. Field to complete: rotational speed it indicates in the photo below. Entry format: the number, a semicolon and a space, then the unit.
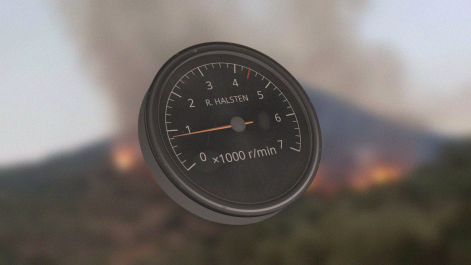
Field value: 800; rpm
